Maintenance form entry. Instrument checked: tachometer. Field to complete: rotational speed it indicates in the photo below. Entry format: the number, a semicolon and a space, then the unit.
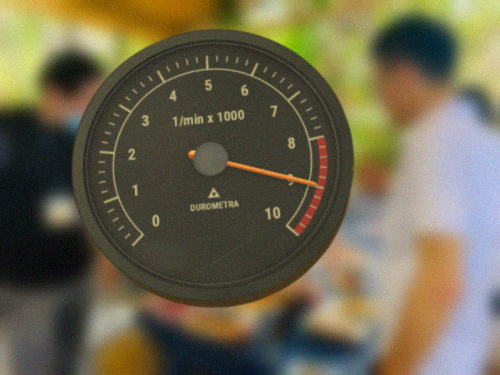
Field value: 9000; rpm
